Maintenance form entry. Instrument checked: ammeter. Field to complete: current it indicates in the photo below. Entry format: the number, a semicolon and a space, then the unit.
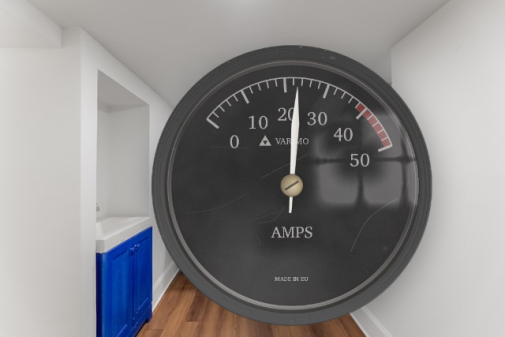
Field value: 23; A
